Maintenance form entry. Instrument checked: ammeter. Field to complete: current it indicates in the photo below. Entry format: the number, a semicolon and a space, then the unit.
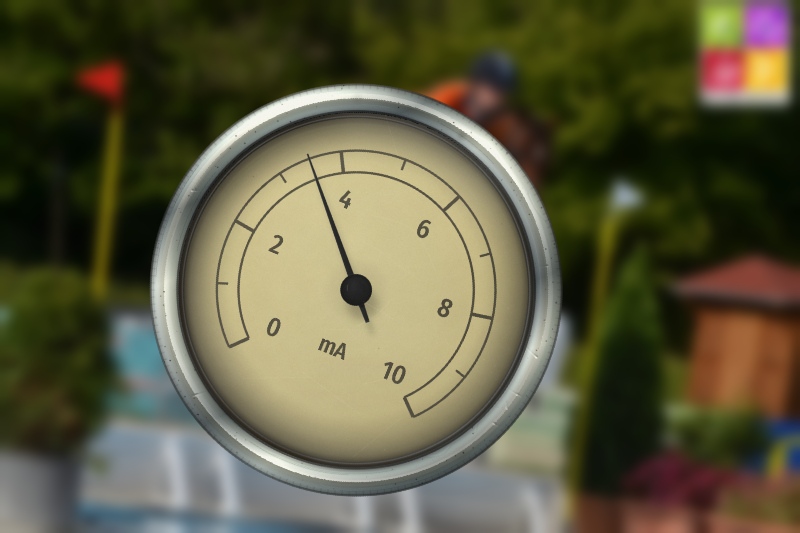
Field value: 3.5; mA
